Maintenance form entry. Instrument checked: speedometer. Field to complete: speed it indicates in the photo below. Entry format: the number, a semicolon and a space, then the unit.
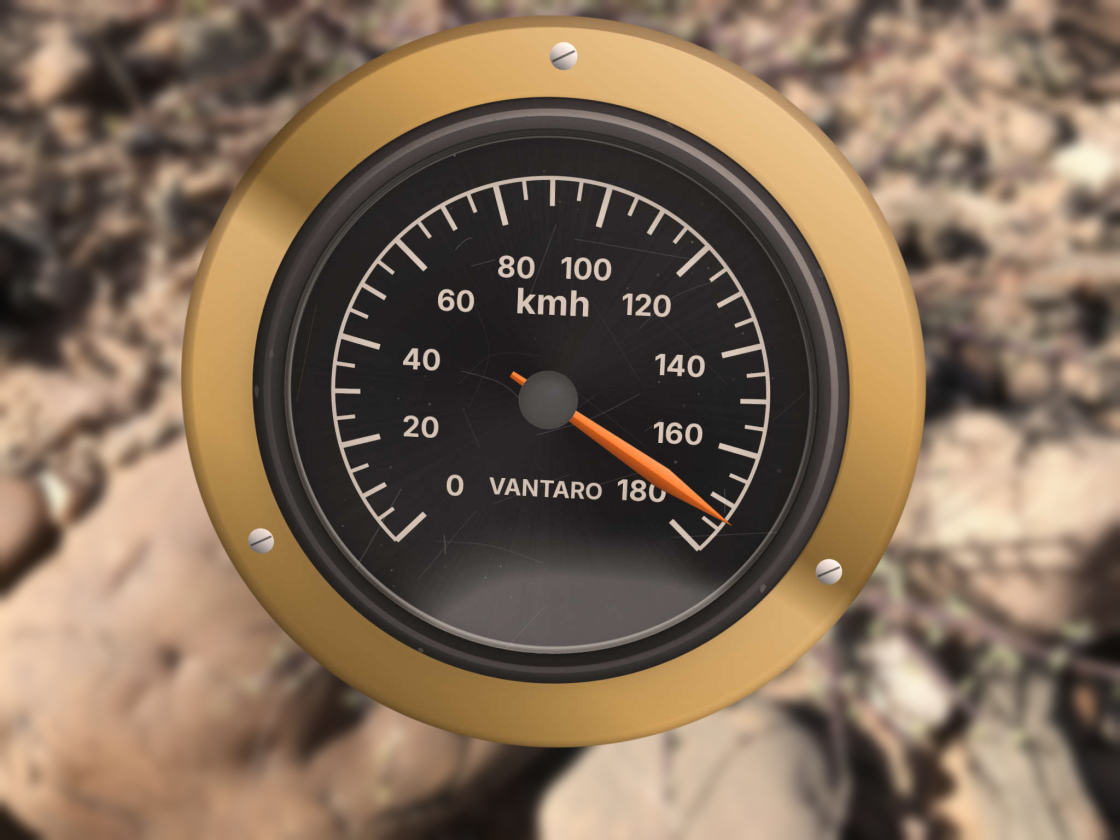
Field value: 172.5; km/h
